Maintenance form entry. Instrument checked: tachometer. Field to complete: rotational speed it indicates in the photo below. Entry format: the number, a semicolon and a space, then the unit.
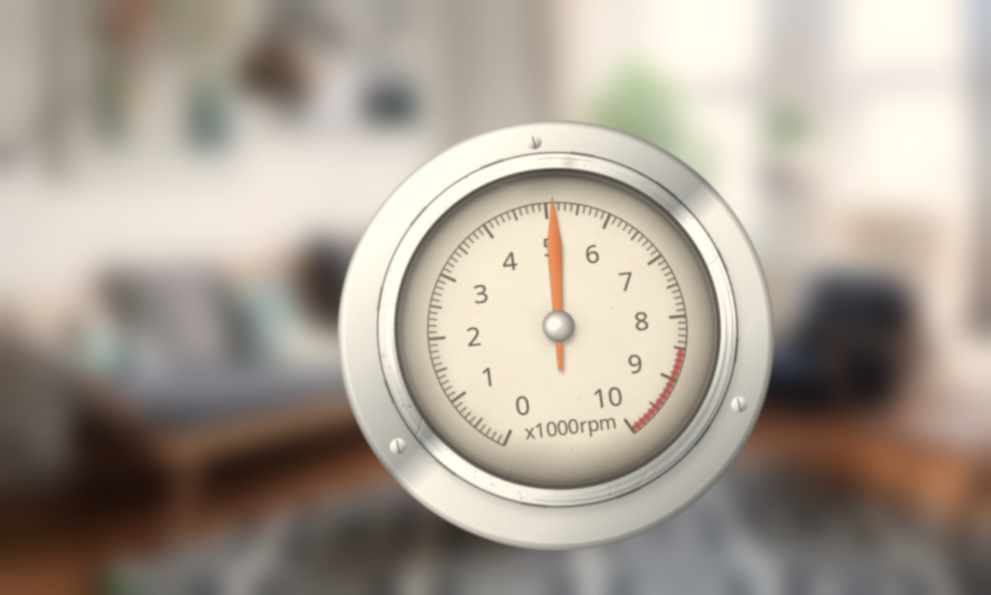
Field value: 5100; rpm
